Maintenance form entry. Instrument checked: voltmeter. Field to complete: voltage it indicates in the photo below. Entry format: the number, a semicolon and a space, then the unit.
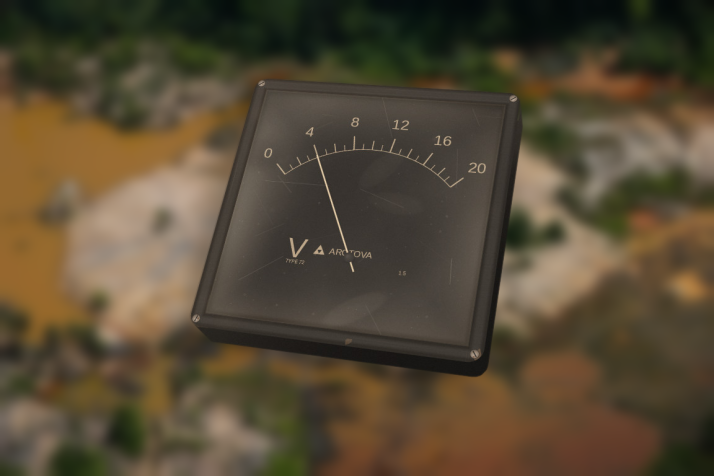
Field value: 4; V
